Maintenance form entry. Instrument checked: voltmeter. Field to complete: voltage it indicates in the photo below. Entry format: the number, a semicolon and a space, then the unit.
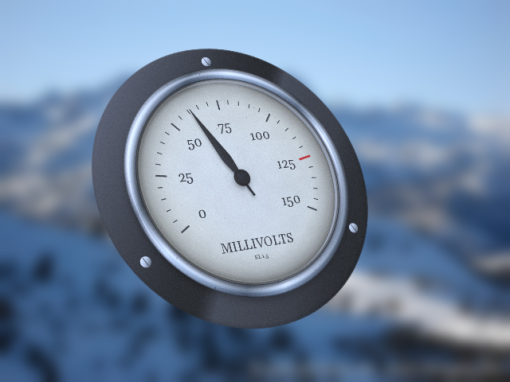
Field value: 60; mV
